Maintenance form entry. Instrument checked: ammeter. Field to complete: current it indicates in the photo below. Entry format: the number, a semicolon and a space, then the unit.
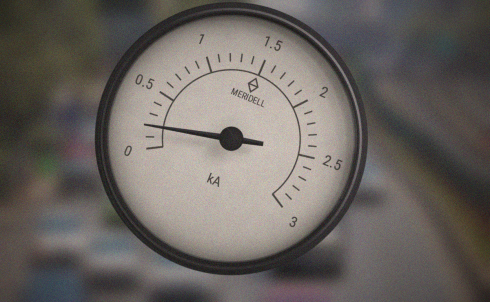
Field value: 0.2; kA
